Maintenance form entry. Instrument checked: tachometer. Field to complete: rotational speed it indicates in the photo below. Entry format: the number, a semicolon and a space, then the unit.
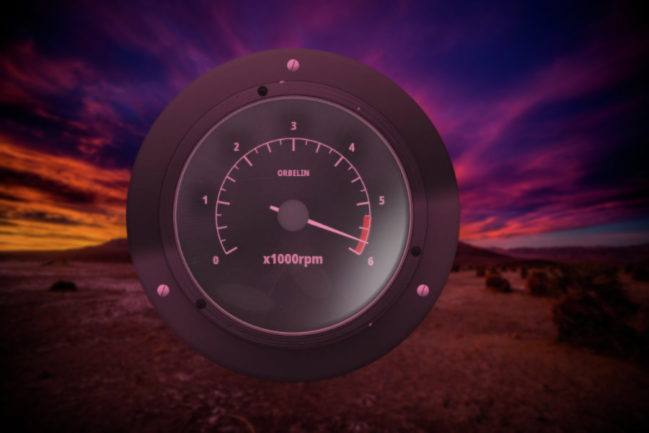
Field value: 5750; rpm
